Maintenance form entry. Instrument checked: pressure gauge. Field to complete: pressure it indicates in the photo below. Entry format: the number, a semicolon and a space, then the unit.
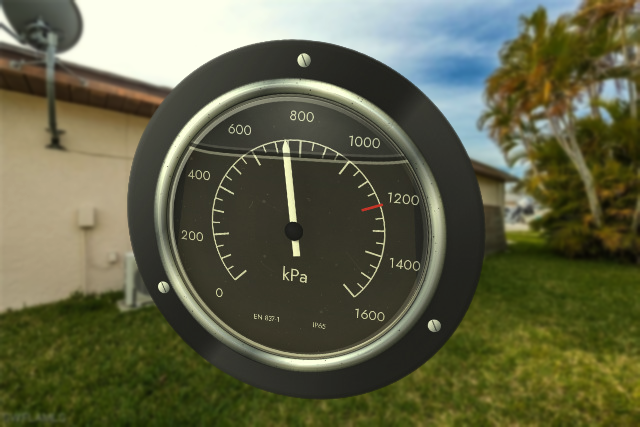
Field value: 750; kPa
